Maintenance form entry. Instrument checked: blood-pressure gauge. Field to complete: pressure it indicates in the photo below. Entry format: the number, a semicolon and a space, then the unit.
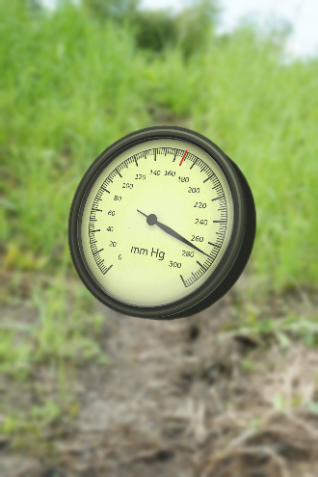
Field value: 270; mmHg
